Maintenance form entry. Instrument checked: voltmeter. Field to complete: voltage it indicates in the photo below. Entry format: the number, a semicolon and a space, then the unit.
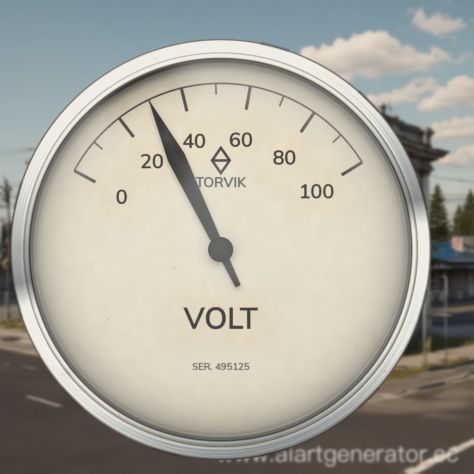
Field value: 30; V
